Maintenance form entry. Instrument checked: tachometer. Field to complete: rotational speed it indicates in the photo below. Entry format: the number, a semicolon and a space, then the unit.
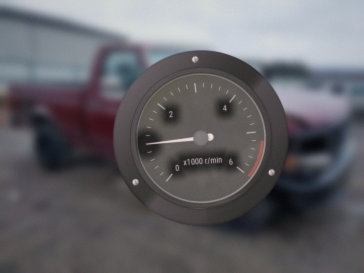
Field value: 1000; rpm
